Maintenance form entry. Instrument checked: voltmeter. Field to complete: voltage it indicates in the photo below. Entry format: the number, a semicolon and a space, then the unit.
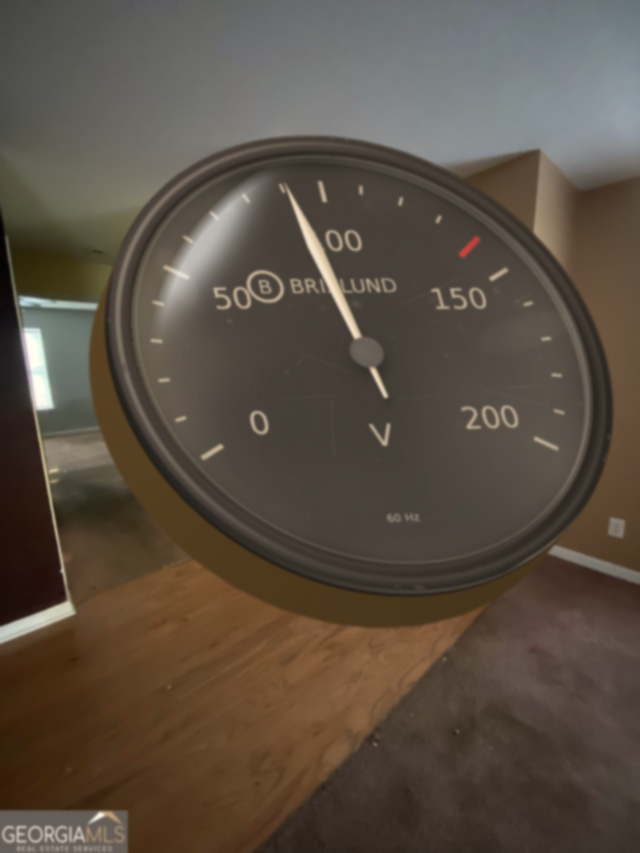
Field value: 90; V
